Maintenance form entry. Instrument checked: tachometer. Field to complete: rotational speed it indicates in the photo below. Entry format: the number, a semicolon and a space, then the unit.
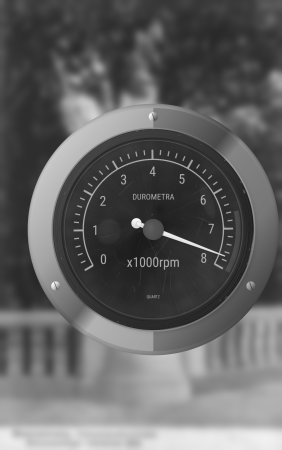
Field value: 7700; rpm
